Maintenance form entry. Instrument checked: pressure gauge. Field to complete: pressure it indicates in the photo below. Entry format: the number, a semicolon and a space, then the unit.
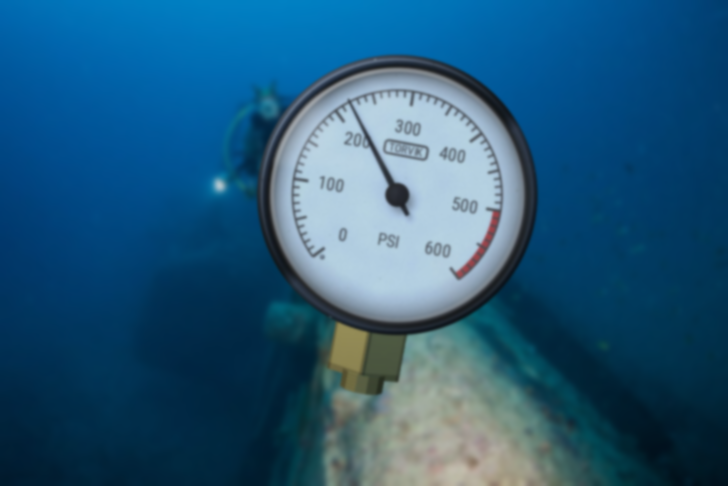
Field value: 220; psi
